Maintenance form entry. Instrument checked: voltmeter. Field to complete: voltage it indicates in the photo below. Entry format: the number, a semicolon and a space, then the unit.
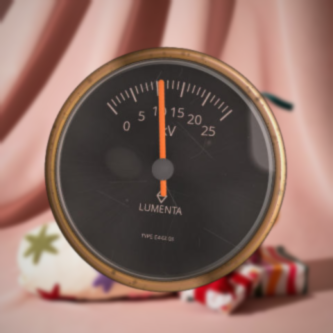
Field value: 11; kV
